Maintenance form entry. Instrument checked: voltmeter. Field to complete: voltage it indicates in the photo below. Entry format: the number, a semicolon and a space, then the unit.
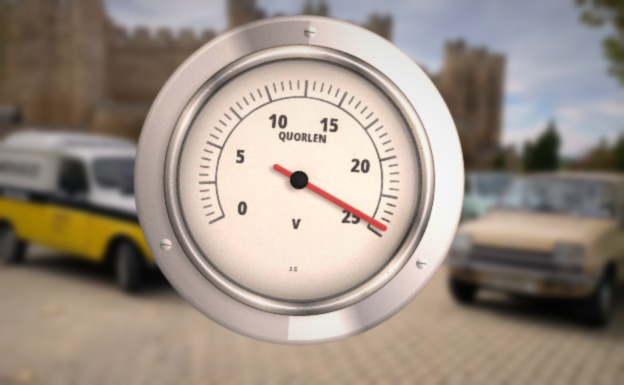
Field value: 24.5; V
